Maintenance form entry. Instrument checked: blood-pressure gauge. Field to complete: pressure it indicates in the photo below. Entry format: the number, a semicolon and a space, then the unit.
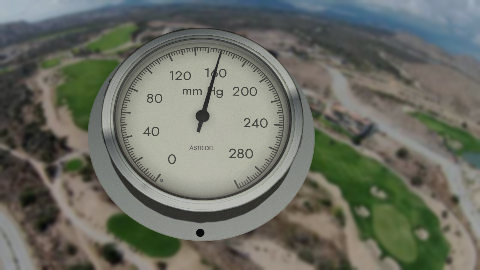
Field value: 160; mmHg
